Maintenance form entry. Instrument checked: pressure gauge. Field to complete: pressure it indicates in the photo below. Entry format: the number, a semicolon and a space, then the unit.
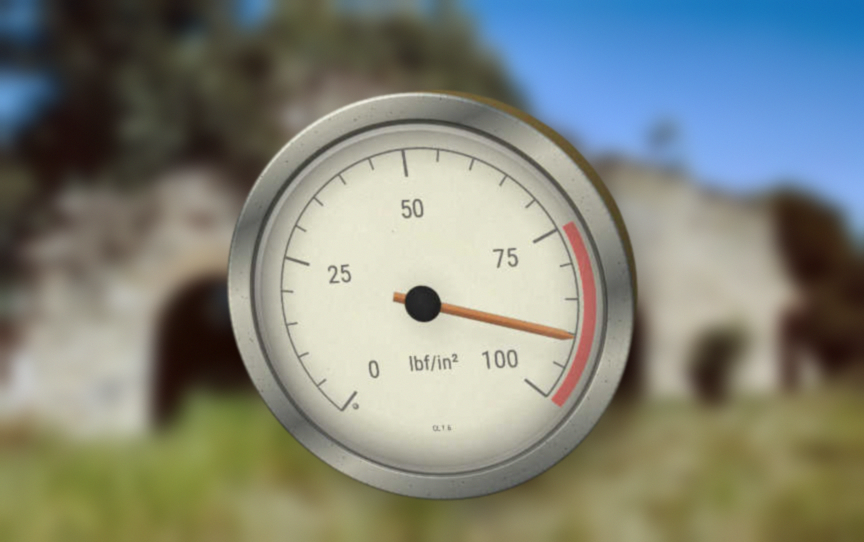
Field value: 90; psi
